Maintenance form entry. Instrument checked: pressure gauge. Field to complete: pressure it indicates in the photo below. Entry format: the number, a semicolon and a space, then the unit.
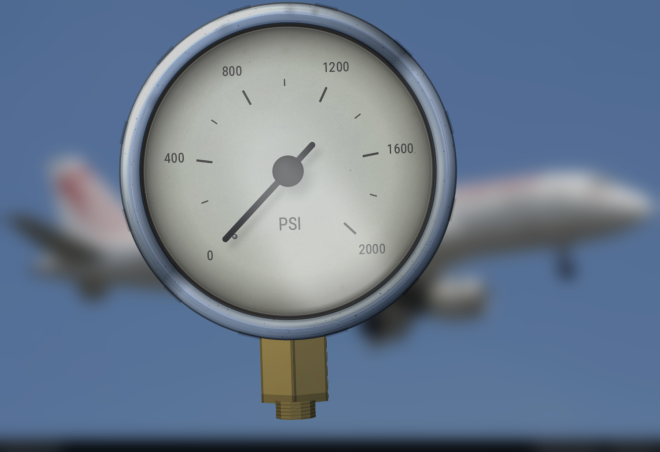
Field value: 0; psi
